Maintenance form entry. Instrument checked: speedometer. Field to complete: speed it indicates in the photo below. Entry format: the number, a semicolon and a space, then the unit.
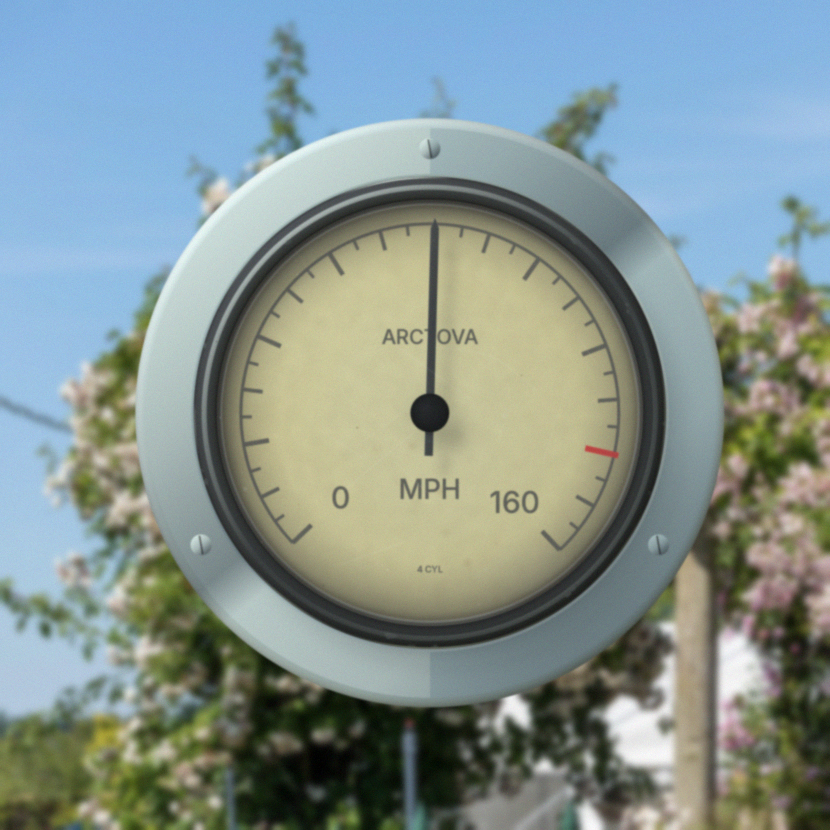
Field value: 80; mph
